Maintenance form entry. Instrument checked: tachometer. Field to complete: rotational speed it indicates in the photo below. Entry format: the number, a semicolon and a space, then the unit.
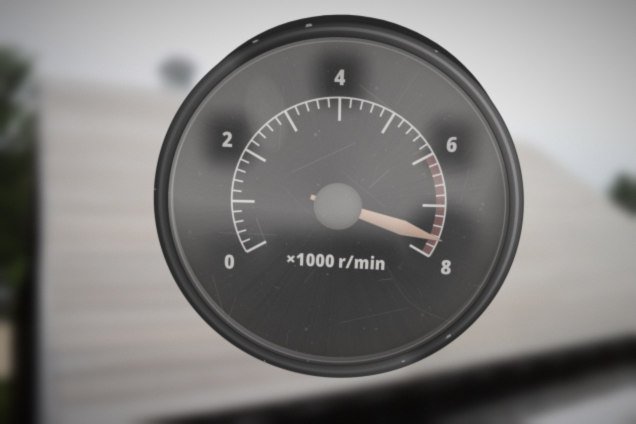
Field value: 7600; rpm
